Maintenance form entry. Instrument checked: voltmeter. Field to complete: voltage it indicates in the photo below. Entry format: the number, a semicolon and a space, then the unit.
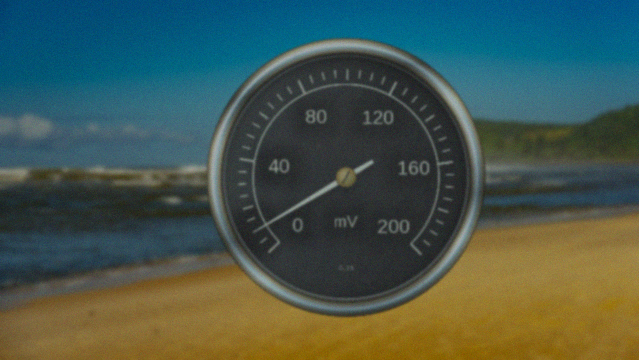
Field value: 10; mV
